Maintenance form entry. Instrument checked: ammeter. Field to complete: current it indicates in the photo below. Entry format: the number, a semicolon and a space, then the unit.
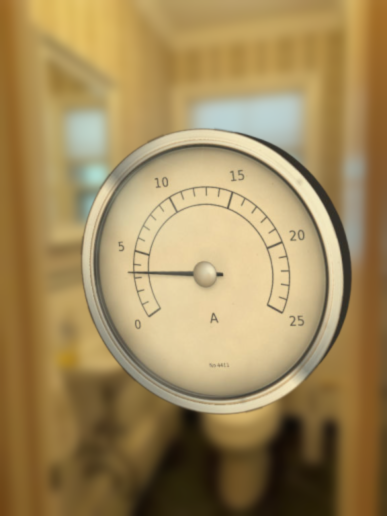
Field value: 3.5; A
